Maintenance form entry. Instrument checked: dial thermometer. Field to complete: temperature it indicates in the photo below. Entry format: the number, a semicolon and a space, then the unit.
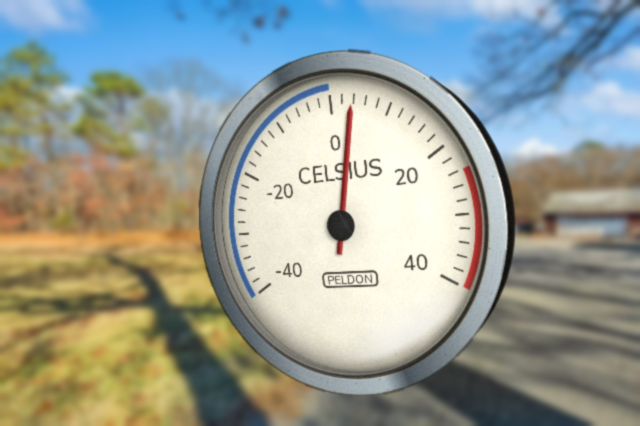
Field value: 4; °C
